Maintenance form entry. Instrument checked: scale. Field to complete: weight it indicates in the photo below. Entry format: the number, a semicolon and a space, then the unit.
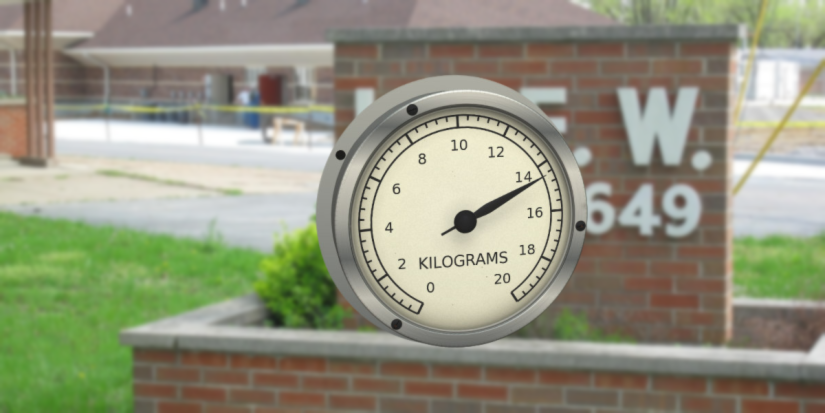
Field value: 14.4; kg
